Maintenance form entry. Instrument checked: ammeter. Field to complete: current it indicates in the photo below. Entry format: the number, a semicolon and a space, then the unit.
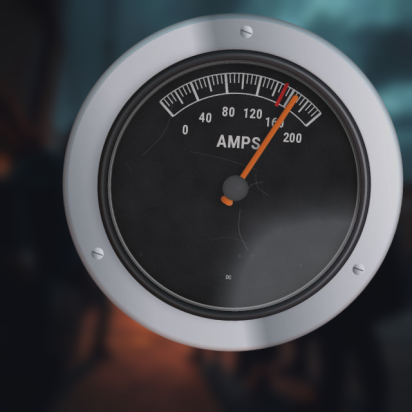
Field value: 165; A
